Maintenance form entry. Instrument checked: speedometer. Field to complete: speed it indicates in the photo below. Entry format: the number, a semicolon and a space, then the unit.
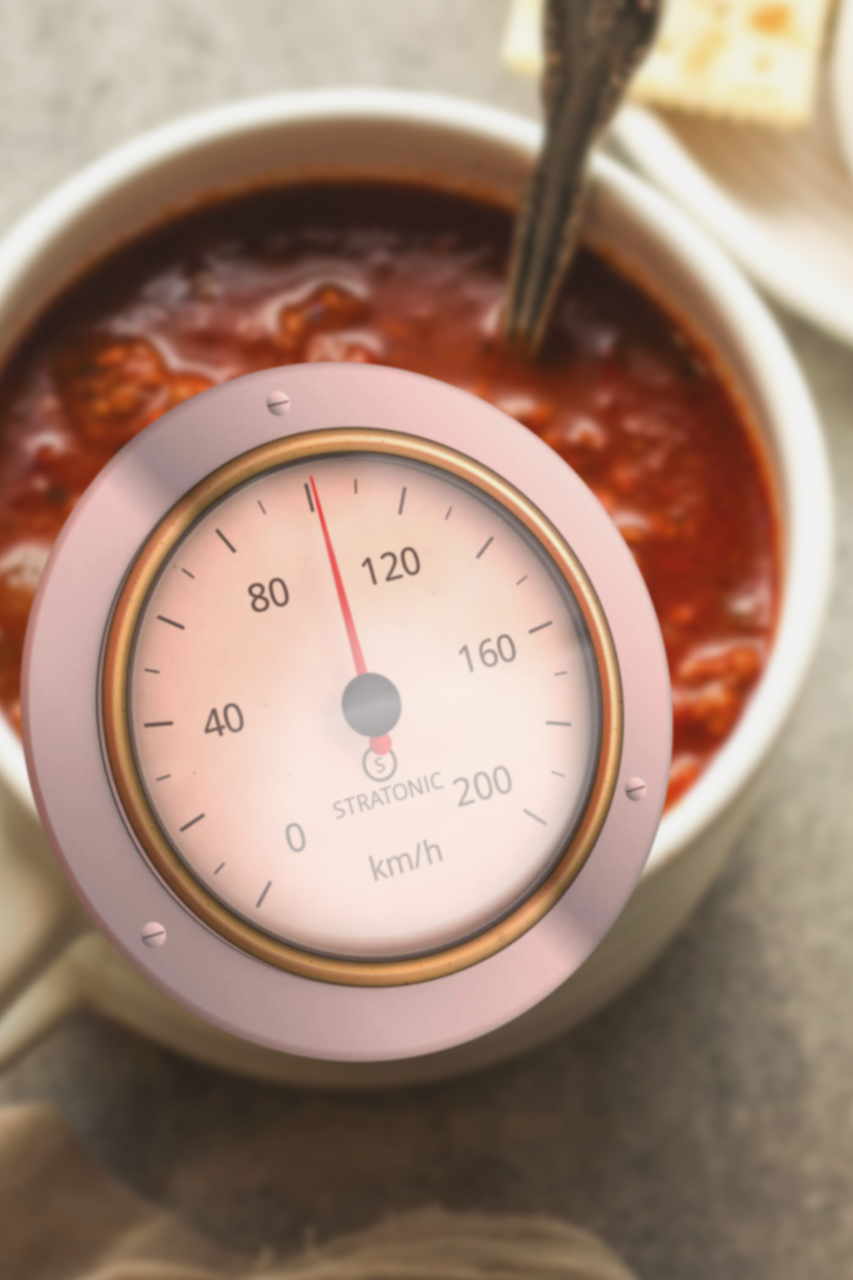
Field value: 100; km/h
